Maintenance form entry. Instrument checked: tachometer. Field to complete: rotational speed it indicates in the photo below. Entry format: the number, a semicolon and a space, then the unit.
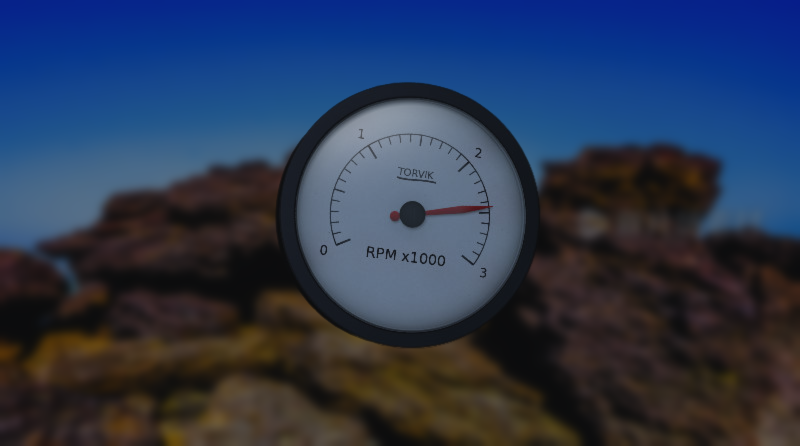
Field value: 2450; rpm
